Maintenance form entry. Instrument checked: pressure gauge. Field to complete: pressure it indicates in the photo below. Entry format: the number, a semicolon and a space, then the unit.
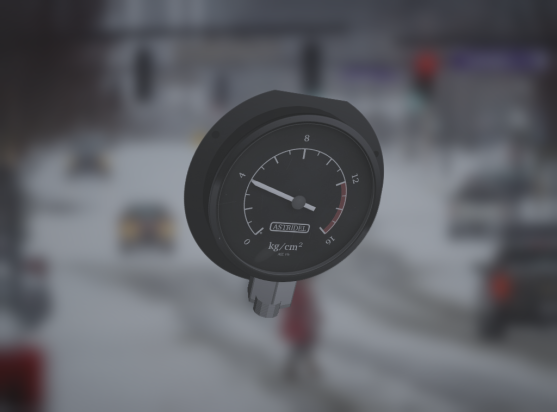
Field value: 4; kg/cm²
